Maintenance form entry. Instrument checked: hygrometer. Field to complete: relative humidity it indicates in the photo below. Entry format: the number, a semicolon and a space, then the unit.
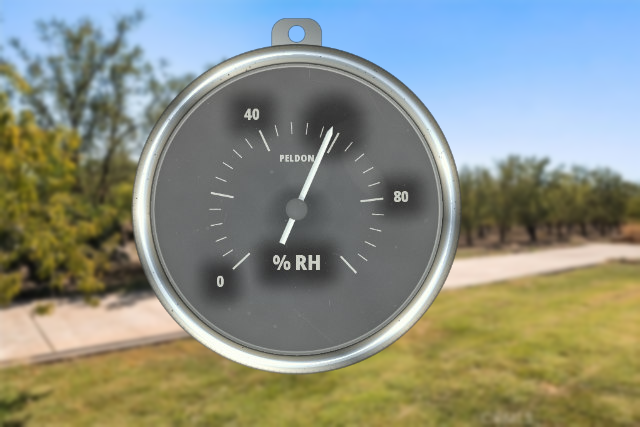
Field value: 58; %
